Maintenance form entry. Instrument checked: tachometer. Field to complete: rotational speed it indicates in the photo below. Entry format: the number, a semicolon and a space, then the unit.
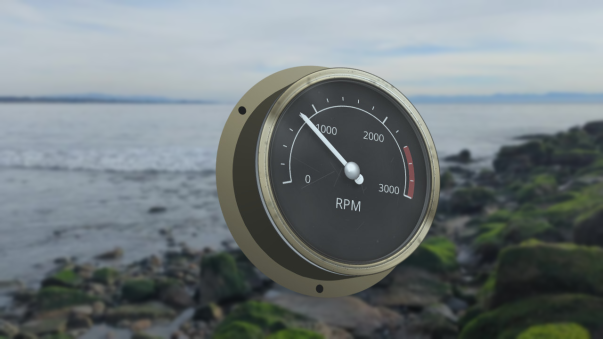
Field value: 800; rpm
